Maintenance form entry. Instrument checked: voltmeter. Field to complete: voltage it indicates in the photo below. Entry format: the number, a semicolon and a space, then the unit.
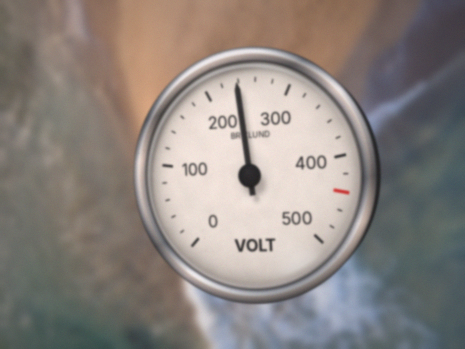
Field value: 240; V
